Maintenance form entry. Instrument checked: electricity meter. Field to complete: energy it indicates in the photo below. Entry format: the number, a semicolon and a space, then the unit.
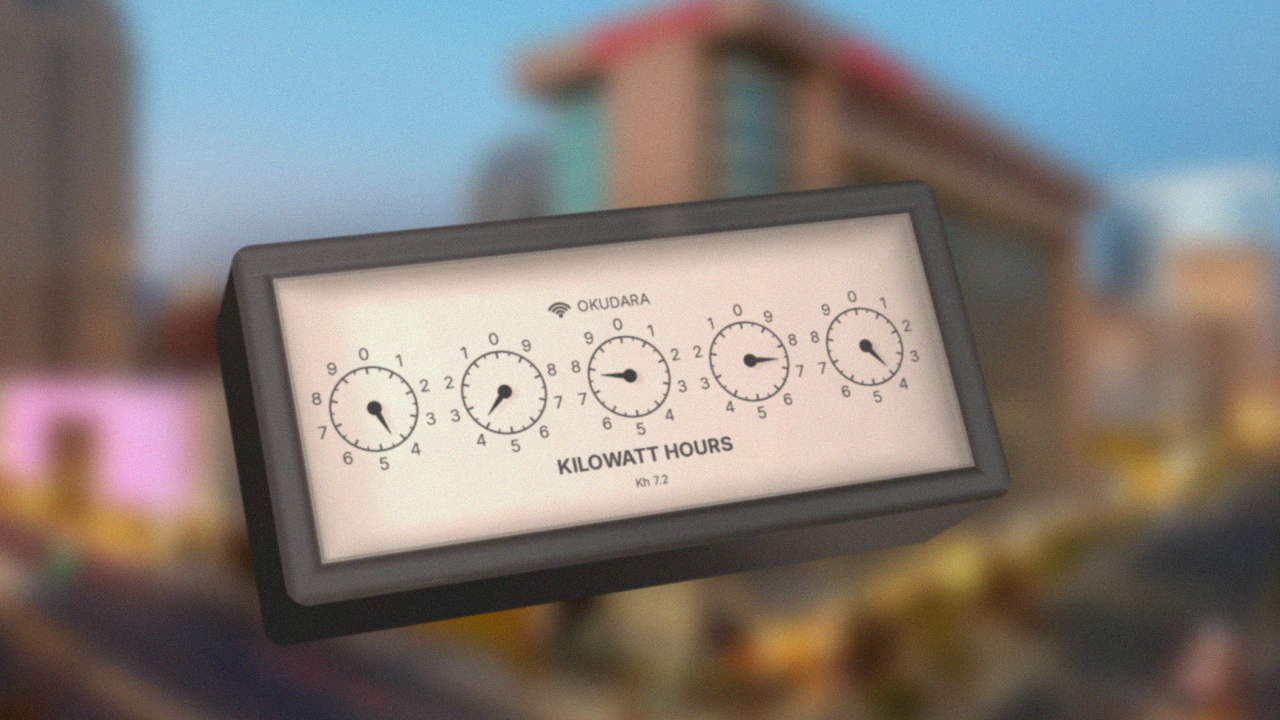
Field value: 43774; kWh
